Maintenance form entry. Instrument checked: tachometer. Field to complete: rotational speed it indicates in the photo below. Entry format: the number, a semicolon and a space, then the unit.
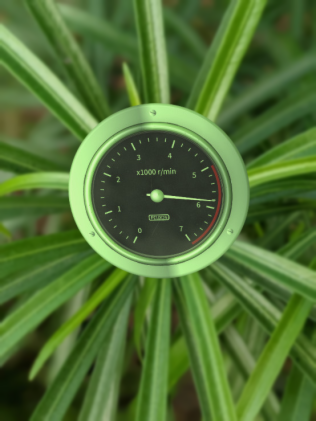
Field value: 5800; rpm
